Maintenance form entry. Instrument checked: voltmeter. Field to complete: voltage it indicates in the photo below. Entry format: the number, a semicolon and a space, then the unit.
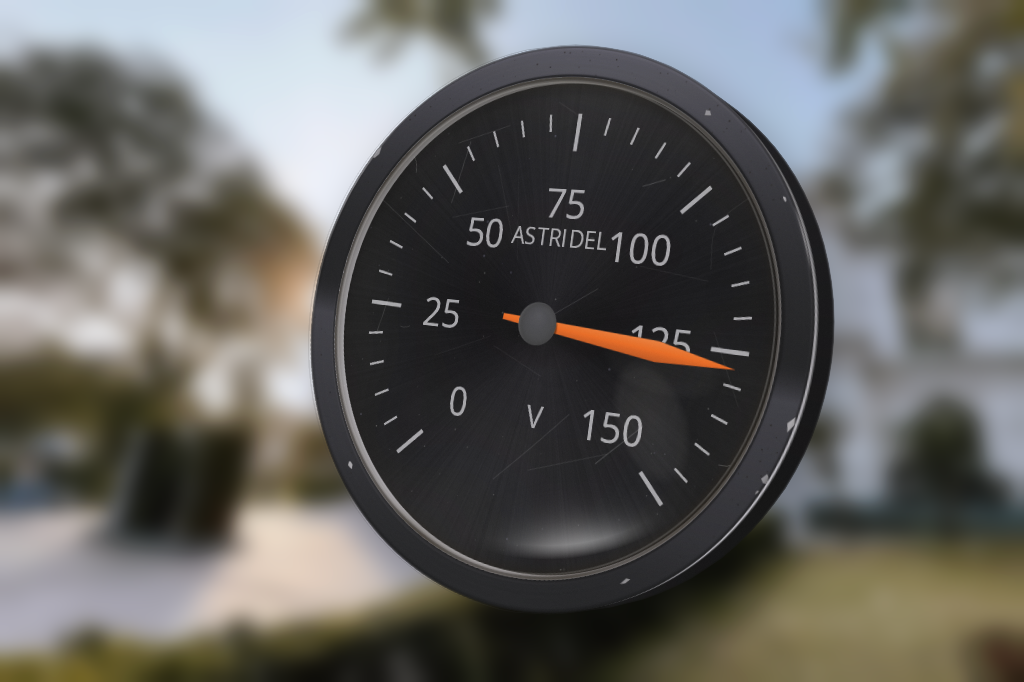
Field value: 127.5; V
